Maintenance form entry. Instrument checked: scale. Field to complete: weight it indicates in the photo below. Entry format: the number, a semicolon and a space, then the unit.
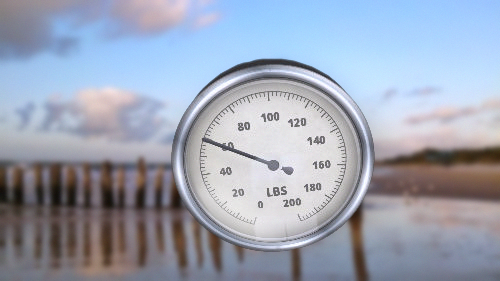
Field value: 60; lb
